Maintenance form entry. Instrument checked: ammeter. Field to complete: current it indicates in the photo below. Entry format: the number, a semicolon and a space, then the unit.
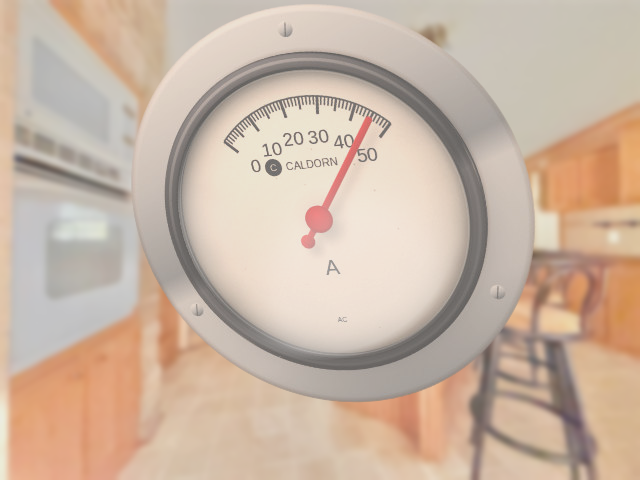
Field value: 45; A
